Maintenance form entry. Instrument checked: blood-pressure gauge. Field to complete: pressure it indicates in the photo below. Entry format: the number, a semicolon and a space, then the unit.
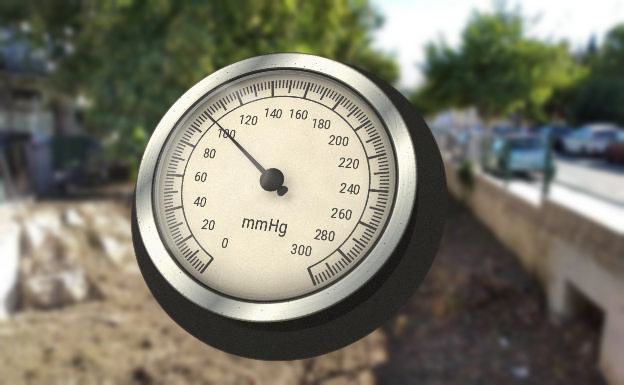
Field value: 100; mmHg
